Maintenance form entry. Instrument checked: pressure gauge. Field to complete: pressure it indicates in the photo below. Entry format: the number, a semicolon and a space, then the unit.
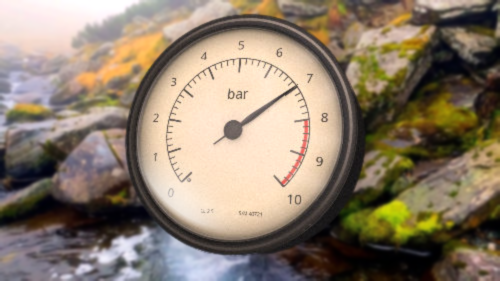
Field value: 7; bar
